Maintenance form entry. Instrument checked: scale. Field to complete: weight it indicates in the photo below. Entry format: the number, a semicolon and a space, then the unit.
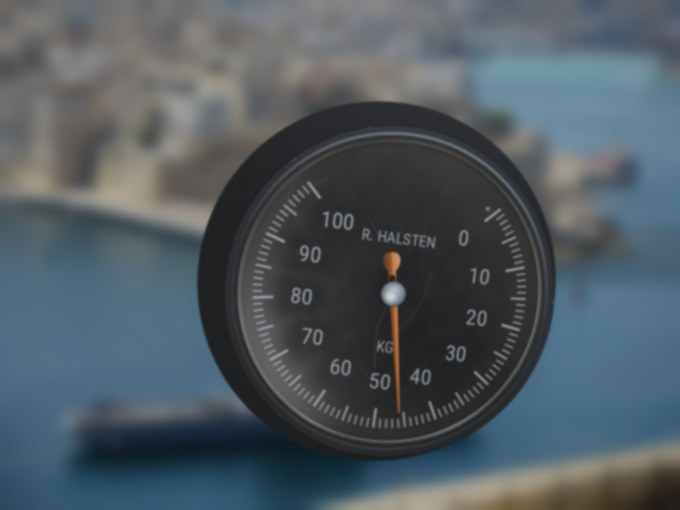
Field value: 46; kg
